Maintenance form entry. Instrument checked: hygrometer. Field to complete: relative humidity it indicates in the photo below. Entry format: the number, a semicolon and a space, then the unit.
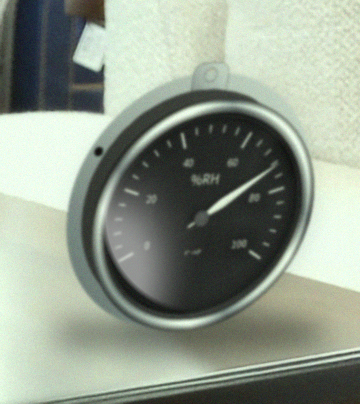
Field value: 72; %
